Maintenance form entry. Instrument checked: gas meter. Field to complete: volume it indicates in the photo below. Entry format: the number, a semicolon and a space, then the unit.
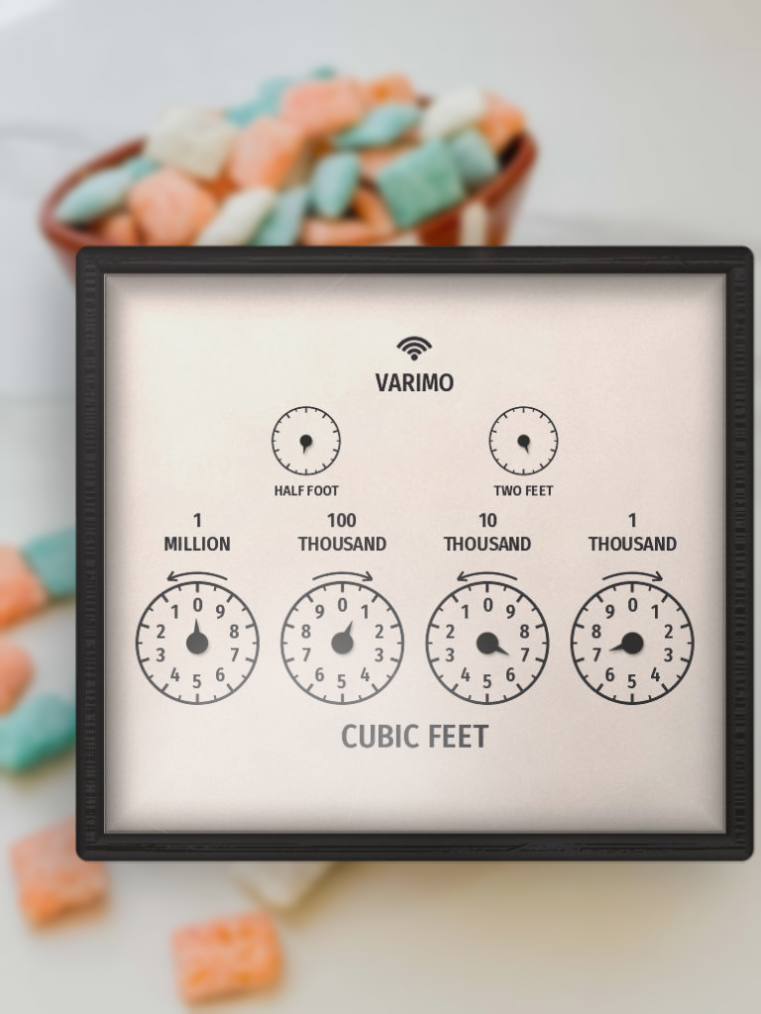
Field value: 6700; ft³
